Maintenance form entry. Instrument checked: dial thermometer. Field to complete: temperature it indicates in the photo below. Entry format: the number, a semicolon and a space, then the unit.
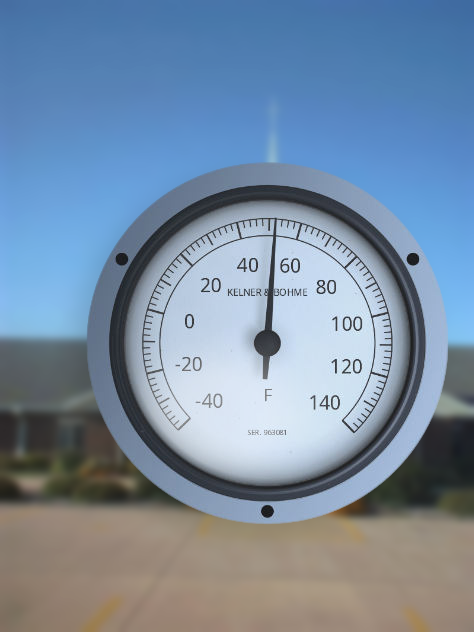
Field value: 52; °F
